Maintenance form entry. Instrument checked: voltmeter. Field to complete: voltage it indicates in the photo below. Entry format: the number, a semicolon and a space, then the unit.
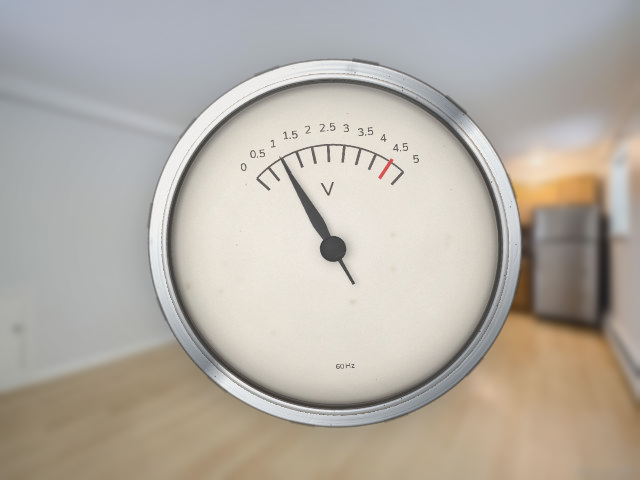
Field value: 1; V
